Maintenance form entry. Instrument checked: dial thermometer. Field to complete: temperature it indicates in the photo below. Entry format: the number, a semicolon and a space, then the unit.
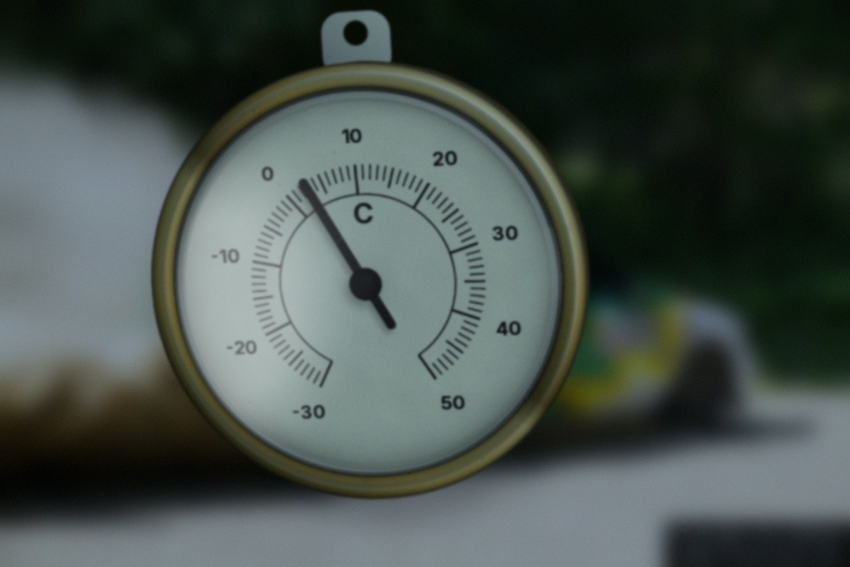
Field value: 3; °C
